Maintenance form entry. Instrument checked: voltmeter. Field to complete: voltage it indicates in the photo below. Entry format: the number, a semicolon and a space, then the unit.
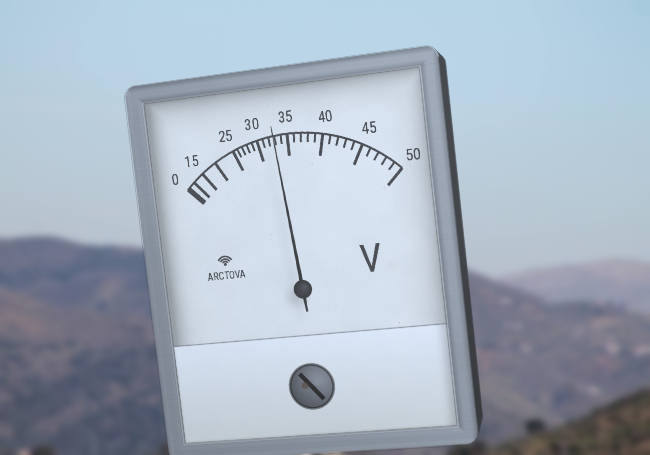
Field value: 33; V
